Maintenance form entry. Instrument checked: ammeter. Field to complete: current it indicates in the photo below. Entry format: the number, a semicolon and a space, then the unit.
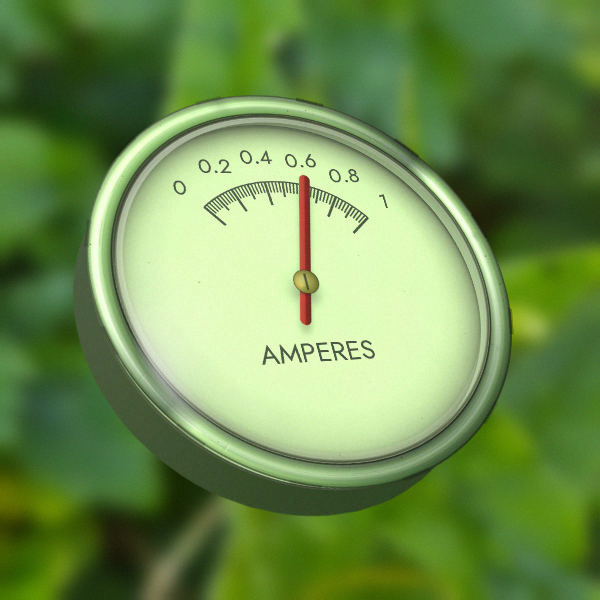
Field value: 0.6; A
